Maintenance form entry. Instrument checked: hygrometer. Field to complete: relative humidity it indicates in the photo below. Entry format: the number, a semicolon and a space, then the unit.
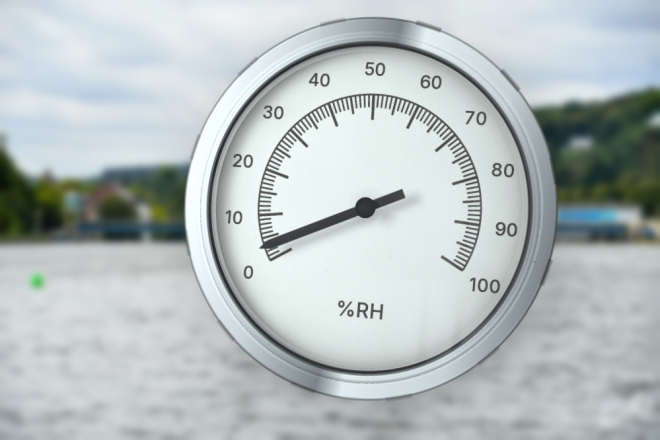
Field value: 3; %
